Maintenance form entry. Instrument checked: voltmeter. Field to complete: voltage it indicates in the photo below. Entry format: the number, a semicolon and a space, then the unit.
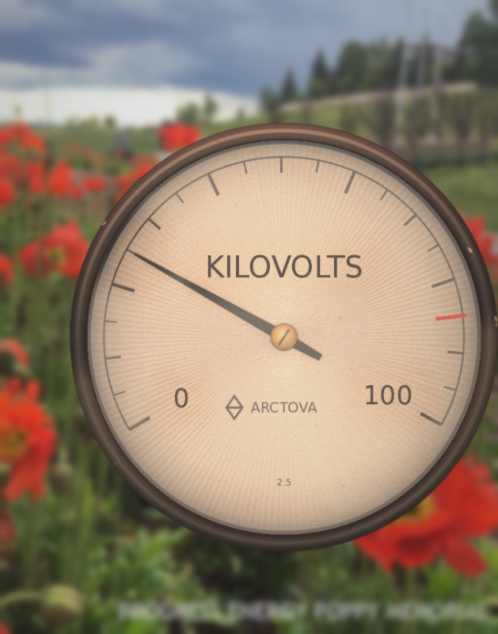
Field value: 25; kV
